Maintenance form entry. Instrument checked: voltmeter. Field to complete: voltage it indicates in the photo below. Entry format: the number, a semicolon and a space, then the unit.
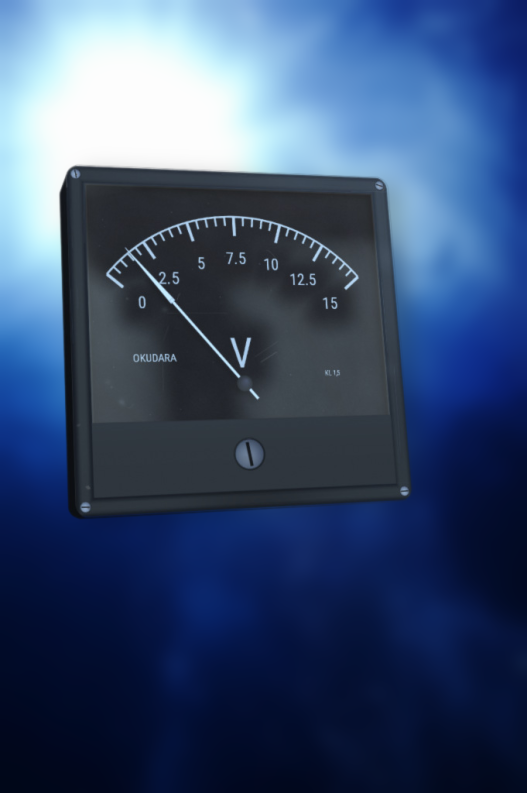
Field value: 1.5; V
